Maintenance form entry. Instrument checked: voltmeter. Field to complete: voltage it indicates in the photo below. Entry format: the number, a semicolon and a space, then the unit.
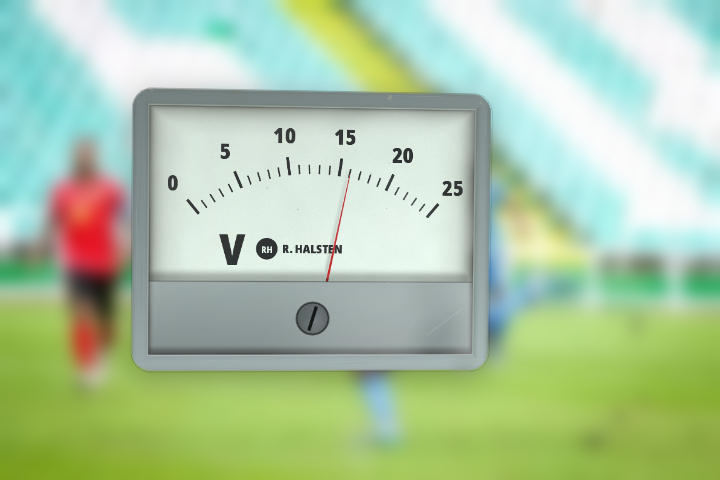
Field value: 16; V
